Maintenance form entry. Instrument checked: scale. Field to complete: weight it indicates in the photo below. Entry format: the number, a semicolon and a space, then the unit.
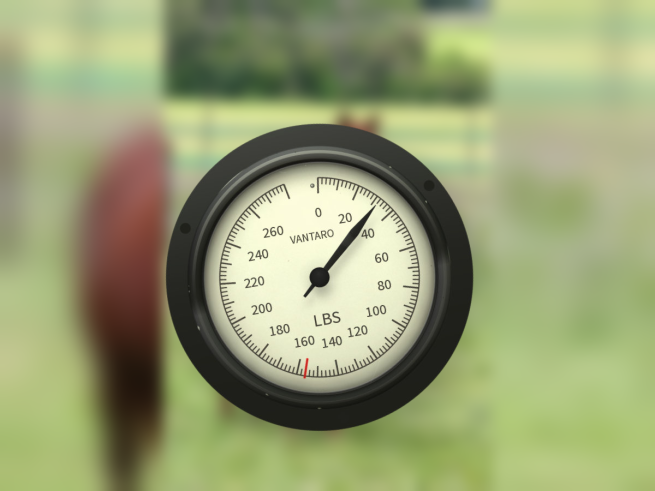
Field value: 32; lb
